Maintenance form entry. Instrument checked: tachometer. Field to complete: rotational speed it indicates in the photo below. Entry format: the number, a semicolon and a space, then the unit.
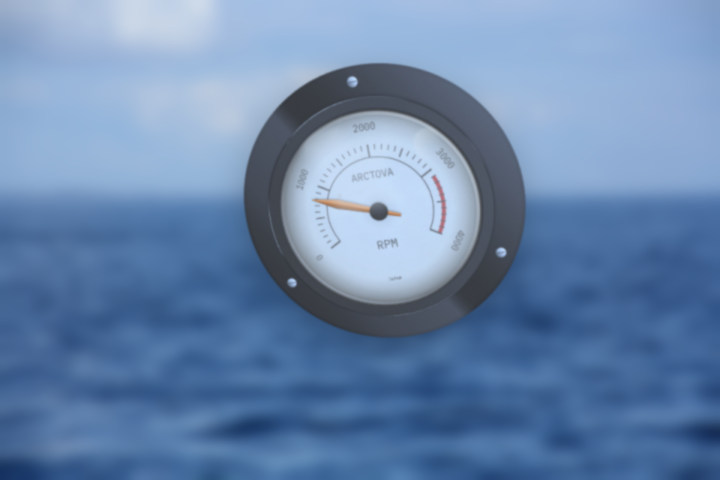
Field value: 800; rpm
